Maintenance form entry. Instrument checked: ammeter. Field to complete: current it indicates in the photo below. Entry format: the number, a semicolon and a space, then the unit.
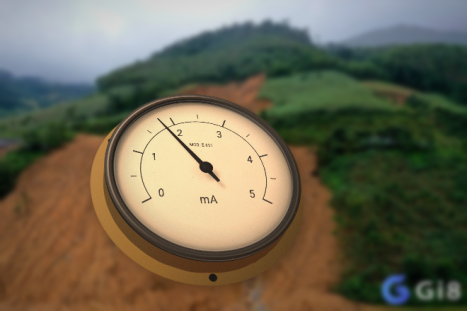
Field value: 1.75; mA
